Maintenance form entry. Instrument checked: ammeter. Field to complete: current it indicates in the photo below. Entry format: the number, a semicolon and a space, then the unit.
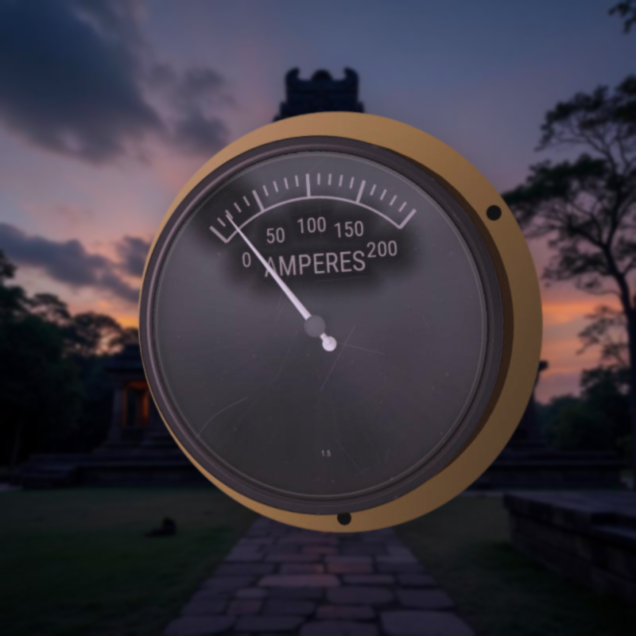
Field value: 20; A
